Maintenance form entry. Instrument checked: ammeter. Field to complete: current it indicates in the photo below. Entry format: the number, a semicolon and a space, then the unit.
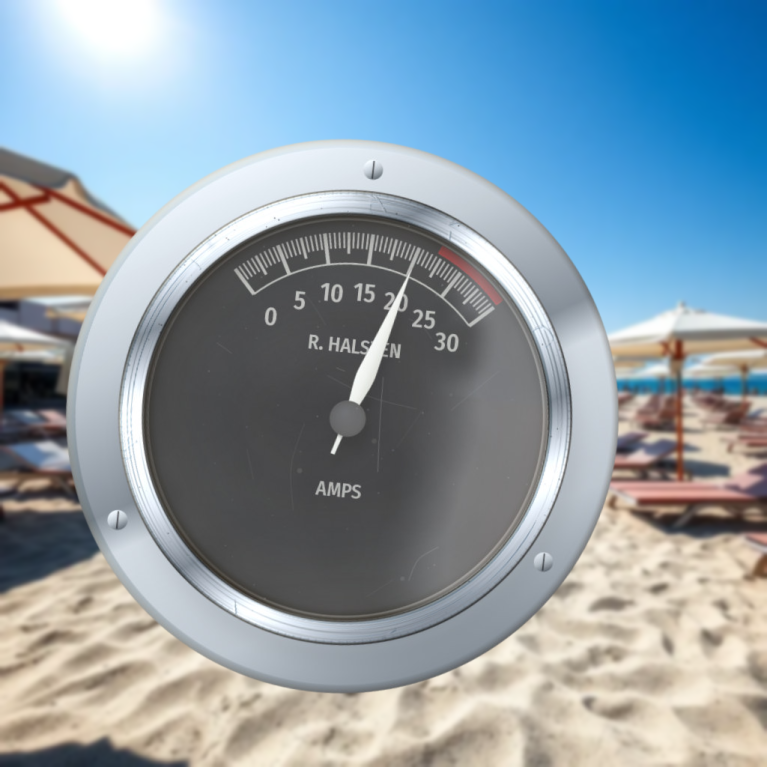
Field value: 20; A
